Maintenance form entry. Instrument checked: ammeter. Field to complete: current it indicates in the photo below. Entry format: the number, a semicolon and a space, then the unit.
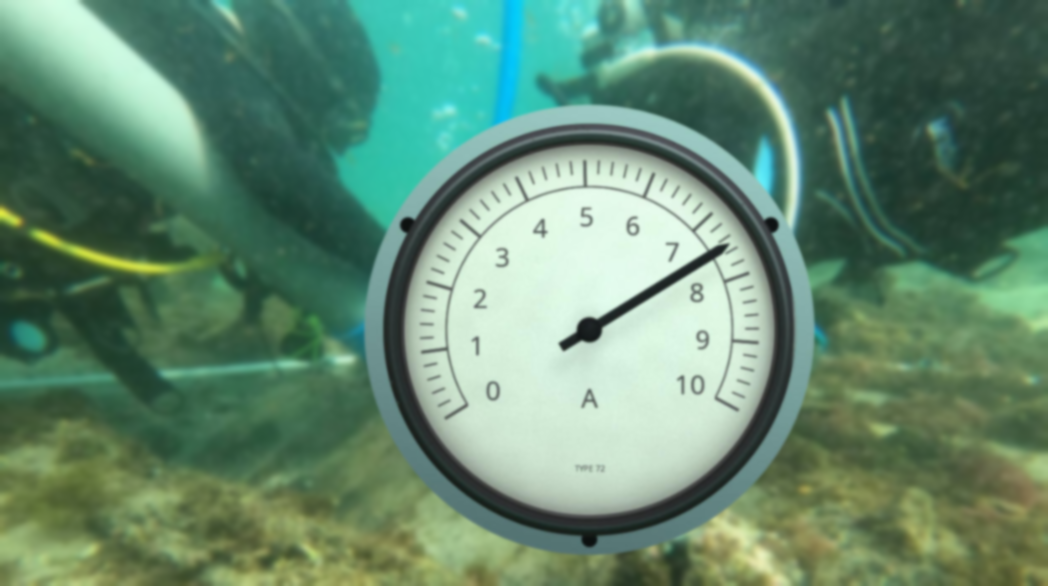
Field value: 7.5; A
